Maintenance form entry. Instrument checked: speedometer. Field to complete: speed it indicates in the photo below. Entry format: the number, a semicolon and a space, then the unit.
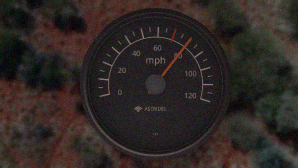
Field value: 80; mph
